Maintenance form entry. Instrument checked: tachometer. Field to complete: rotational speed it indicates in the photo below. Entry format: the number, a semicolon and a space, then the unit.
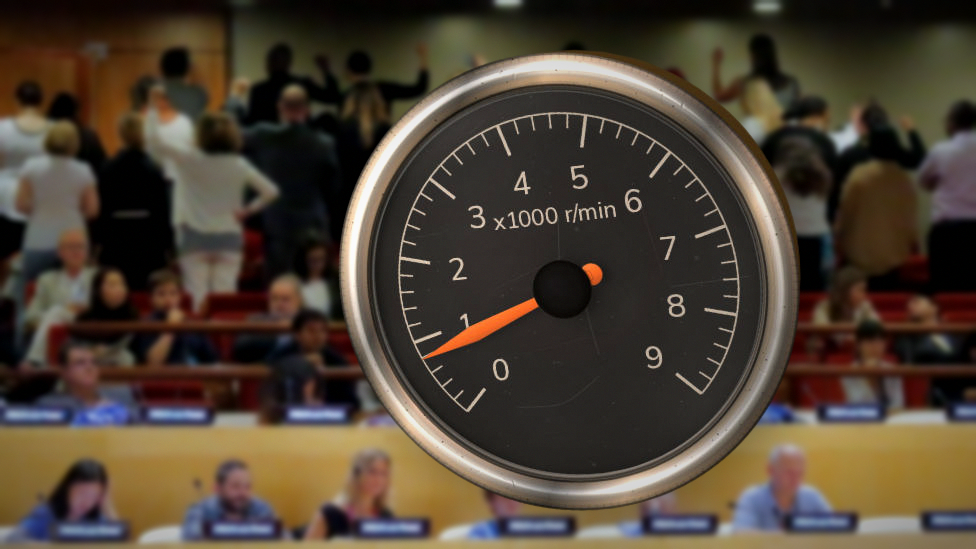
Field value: 800; rpm
